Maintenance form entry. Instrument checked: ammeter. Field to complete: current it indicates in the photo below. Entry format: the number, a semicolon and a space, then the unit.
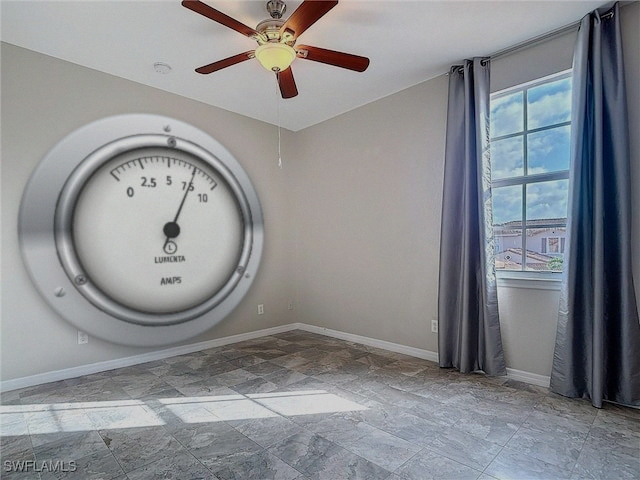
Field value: 7.5; A
